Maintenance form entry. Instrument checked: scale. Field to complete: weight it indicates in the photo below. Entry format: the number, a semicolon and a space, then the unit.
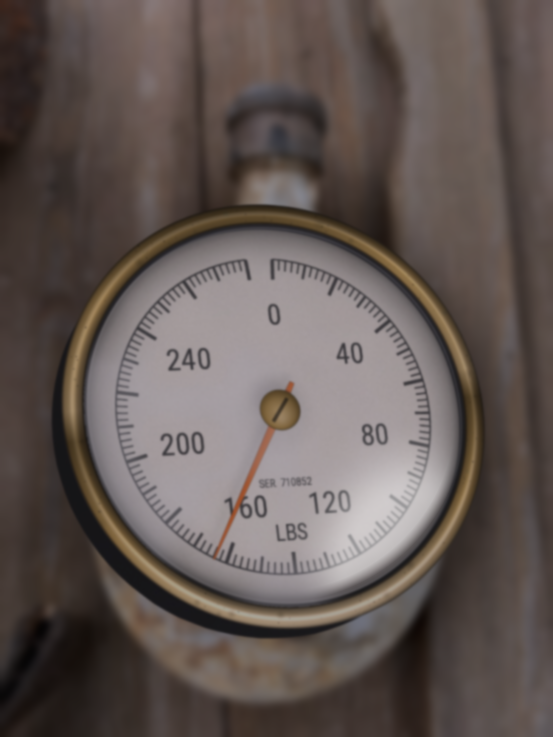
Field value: 164; lb
